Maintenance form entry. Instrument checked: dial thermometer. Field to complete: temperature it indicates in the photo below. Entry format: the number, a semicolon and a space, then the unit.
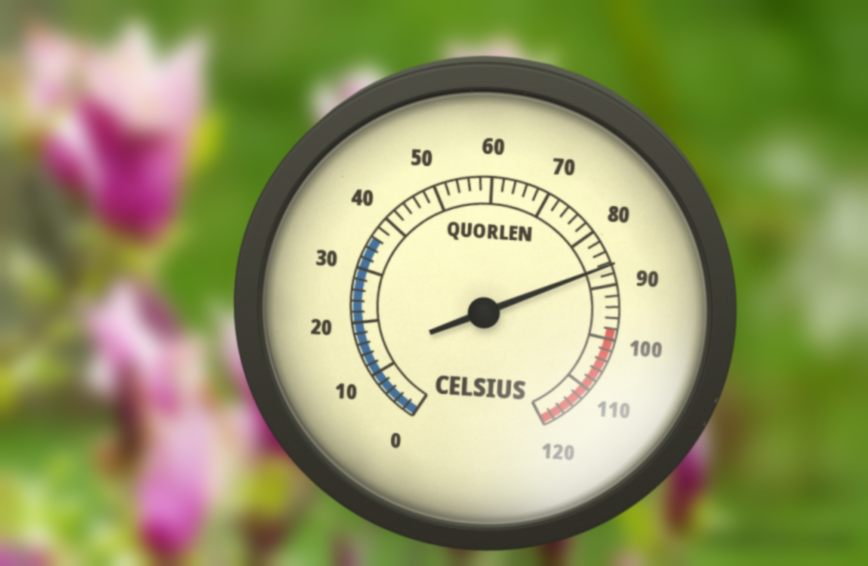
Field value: 86; °C
